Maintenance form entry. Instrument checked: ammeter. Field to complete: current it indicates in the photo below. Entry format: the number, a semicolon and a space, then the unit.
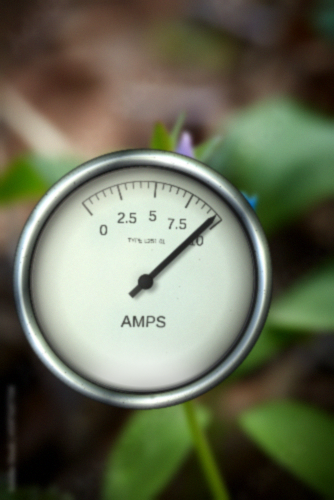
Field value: 9.5; A
